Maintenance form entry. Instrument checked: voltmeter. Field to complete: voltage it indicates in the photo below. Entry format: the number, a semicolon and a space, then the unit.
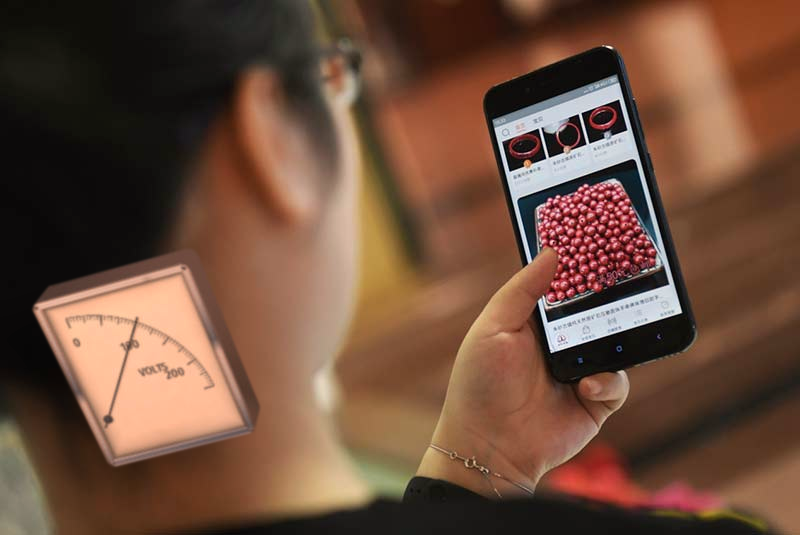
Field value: 100; V
